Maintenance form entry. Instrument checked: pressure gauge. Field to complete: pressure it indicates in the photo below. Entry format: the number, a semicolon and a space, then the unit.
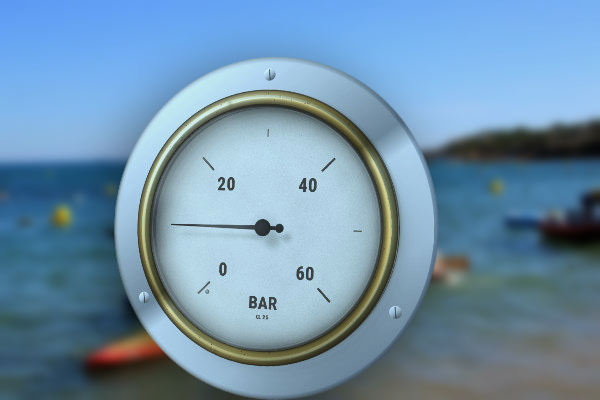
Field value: 10; bar
